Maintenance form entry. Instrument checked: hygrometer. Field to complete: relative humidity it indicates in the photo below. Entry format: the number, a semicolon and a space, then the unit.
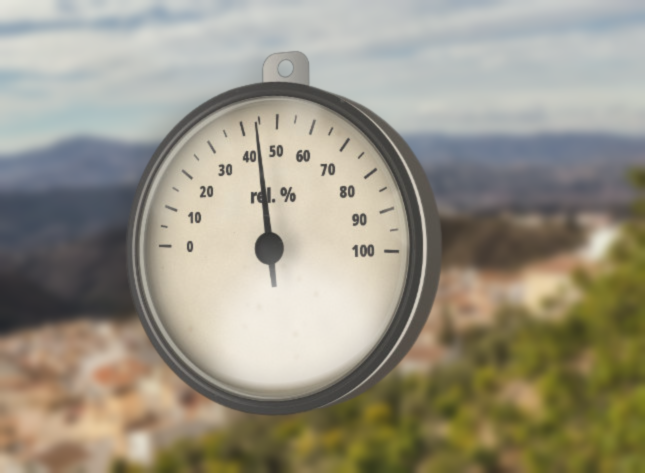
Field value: 45; %
